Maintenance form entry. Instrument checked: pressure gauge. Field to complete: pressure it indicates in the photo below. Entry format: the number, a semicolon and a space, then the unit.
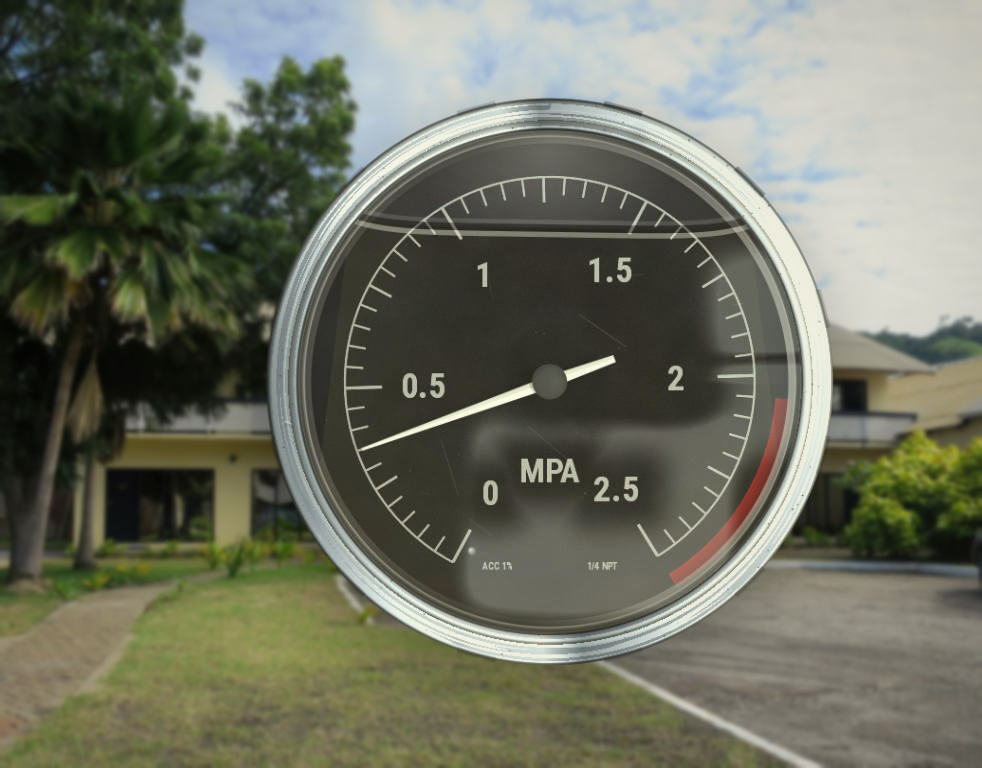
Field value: 0.35; MPa
